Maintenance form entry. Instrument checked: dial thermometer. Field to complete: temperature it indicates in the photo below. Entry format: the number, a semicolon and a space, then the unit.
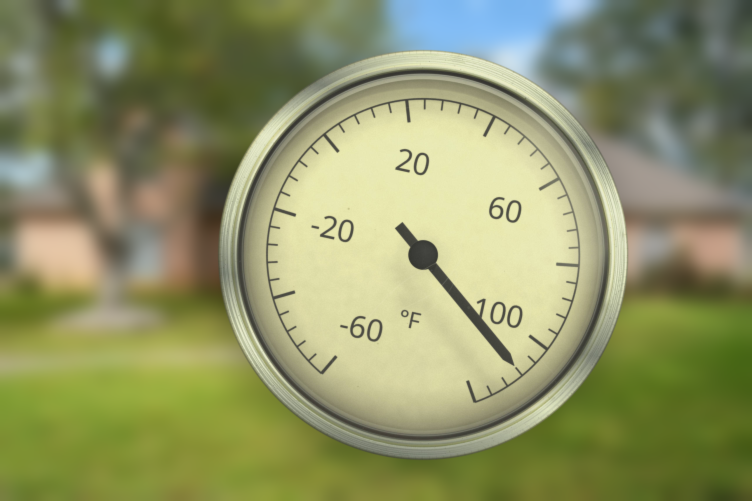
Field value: 108; °F
